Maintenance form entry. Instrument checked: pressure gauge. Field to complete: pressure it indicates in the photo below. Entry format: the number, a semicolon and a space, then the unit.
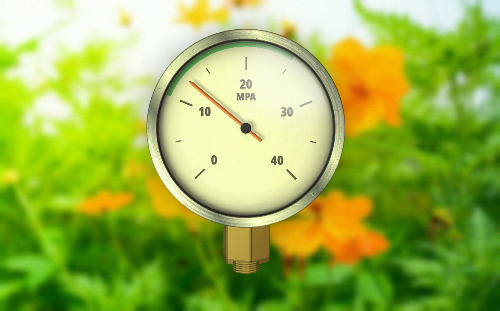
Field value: 12.5; MPa
